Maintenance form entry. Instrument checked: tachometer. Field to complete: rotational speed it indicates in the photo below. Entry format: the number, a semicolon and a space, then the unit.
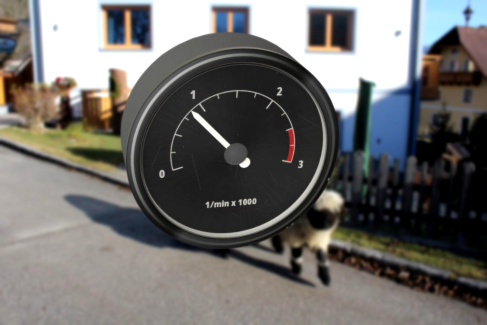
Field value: 875; rpm
